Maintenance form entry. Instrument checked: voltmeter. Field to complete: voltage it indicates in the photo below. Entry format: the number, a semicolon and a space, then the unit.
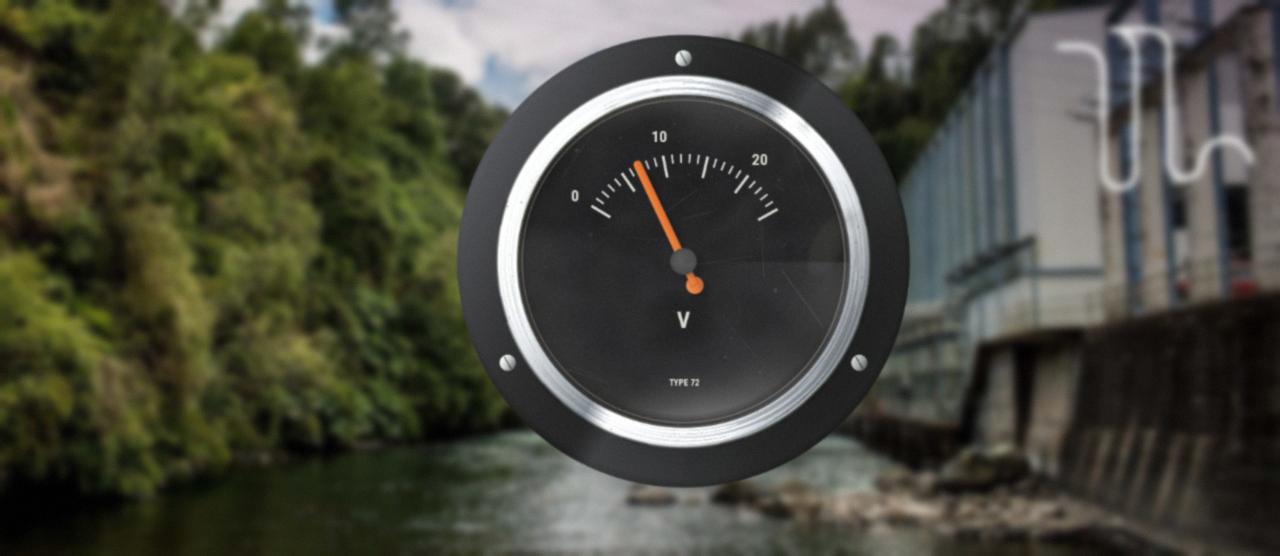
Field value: 7; V
